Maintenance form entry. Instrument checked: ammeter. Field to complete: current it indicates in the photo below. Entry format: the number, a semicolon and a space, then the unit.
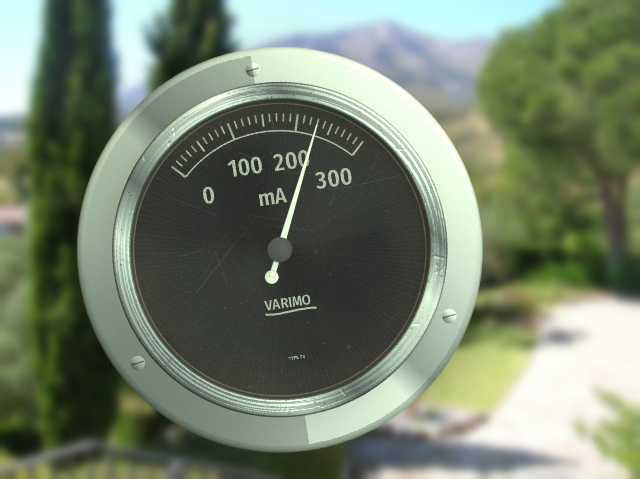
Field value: 230; mA
